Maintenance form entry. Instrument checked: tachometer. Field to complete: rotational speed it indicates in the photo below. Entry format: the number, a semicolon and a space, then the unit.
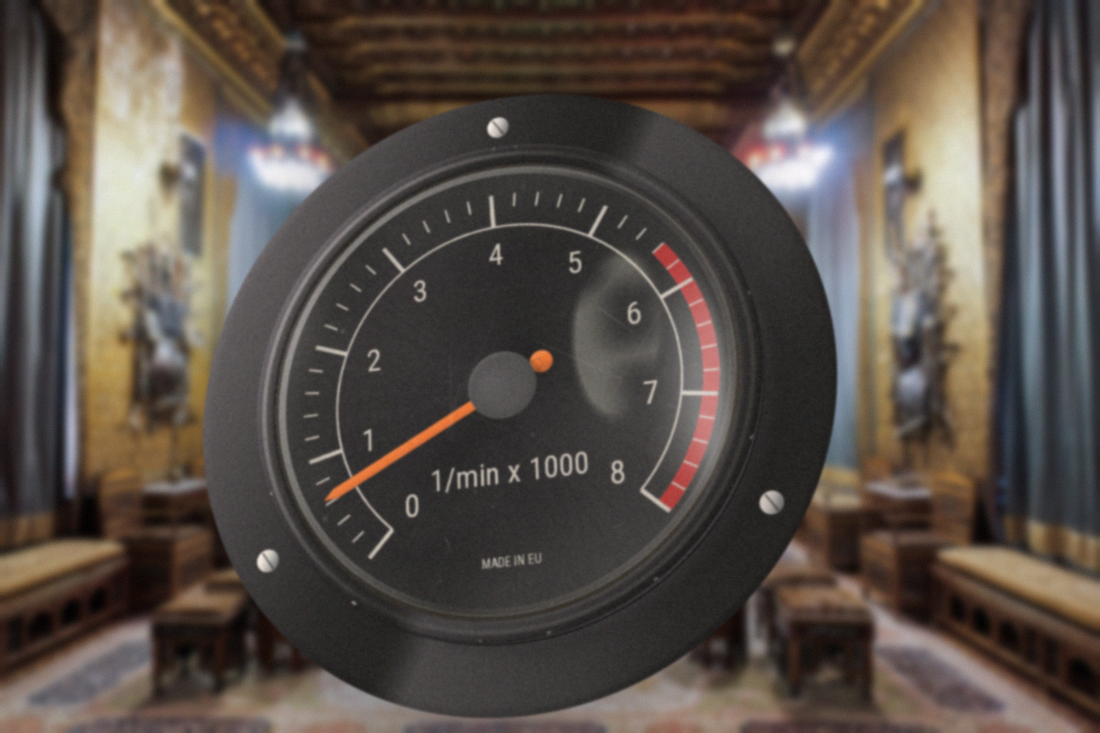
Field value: 600; rpm
